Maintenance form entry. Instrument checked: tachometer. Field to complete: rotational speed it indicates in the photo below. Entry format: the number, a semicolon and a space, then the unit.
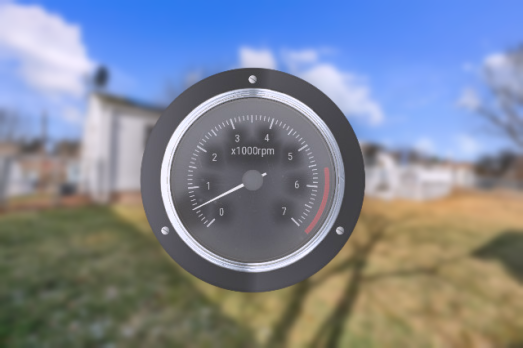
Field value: 500; rpm
